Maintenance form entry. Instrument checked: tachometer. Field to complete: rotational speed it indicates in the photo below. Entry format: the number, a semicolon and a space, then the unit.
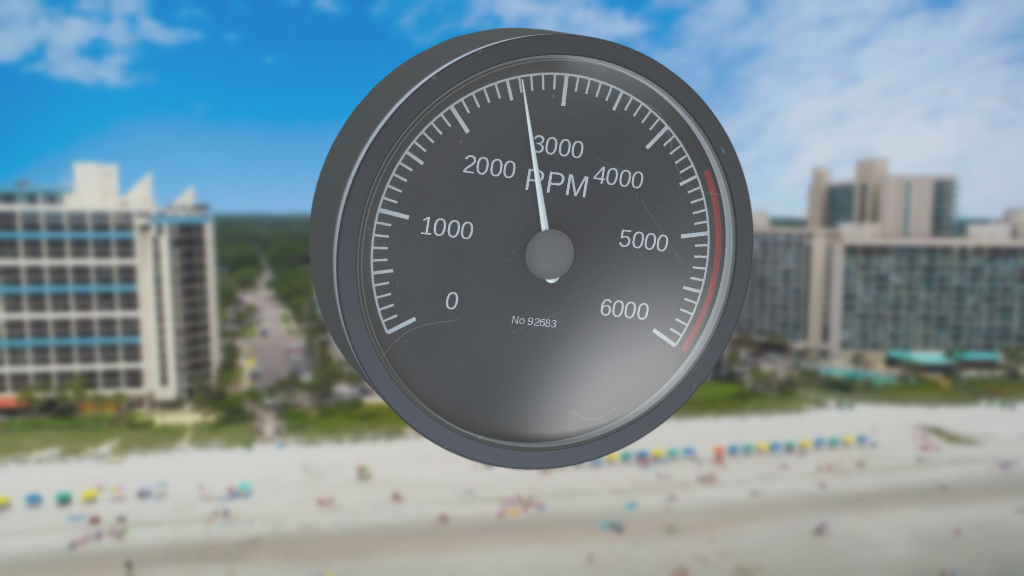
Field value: 2600; rpm
